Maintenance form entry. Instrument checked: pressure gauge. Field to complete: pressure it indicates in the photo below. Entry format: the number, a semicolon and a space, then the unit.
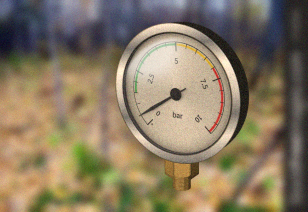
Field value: 0.5; bar
